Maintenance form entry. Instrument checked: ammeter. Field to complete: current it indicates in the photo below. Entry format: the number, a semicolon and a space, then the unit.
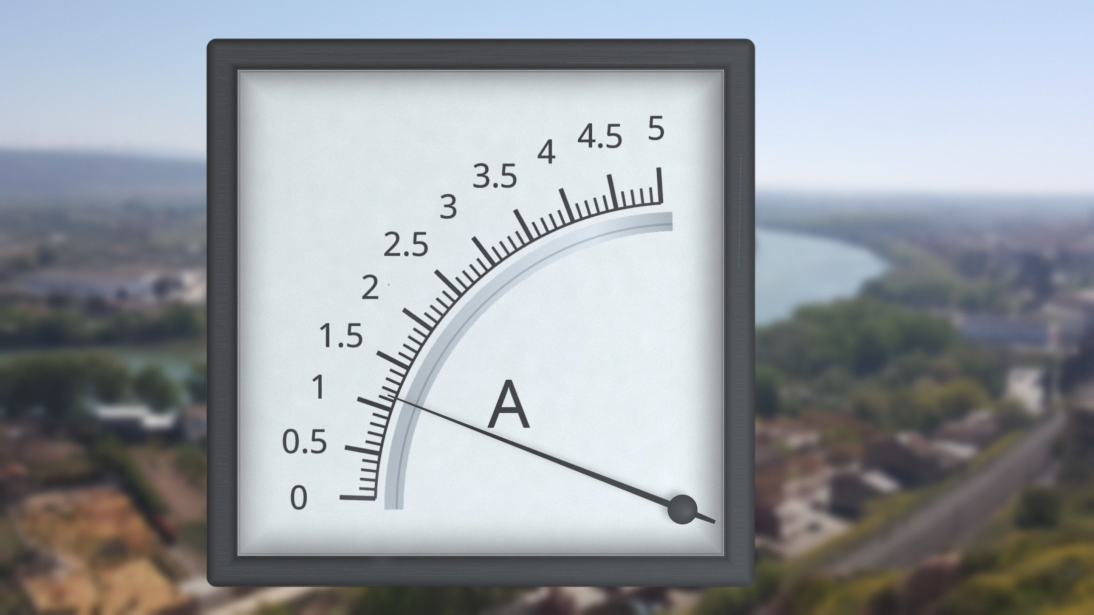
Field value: 1.15; A
